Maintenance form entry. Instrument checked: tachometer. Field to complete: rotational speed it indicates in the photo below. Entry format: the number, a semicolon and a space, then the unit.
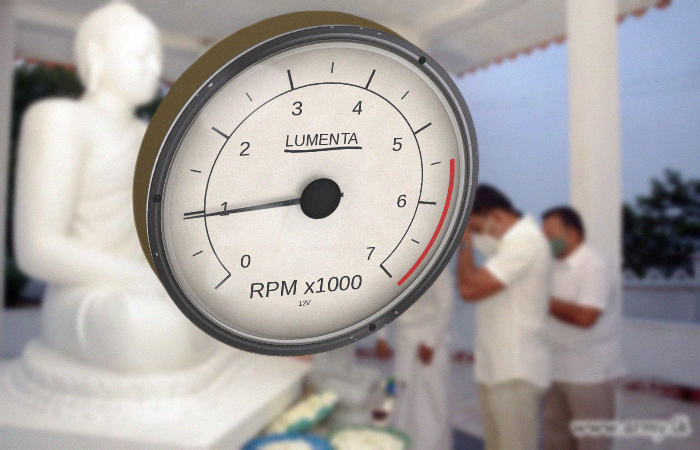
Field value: 1000; rpm
